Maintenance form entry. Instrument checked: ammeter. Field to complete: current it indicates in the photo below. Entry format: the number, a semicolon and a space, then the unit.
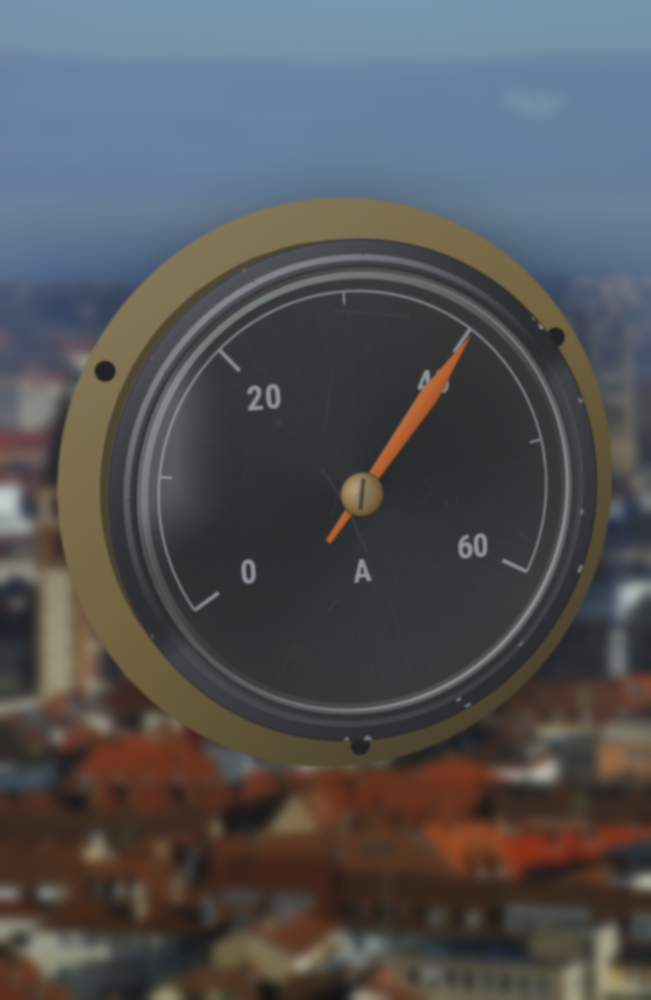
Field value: 40; A
